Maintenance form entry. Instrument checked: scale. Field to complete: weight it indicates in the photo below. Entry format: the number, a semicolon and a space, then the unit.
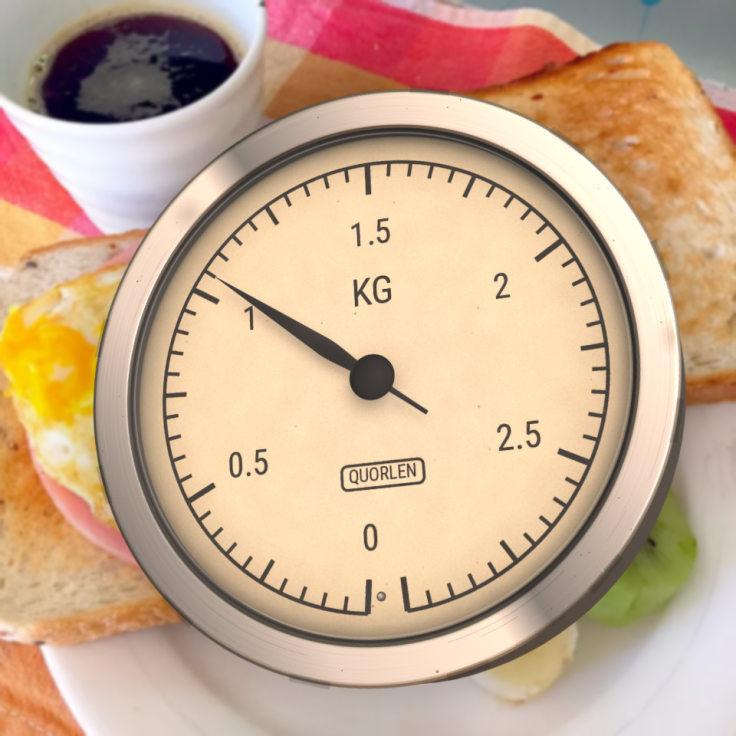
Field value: 1.05; kg
